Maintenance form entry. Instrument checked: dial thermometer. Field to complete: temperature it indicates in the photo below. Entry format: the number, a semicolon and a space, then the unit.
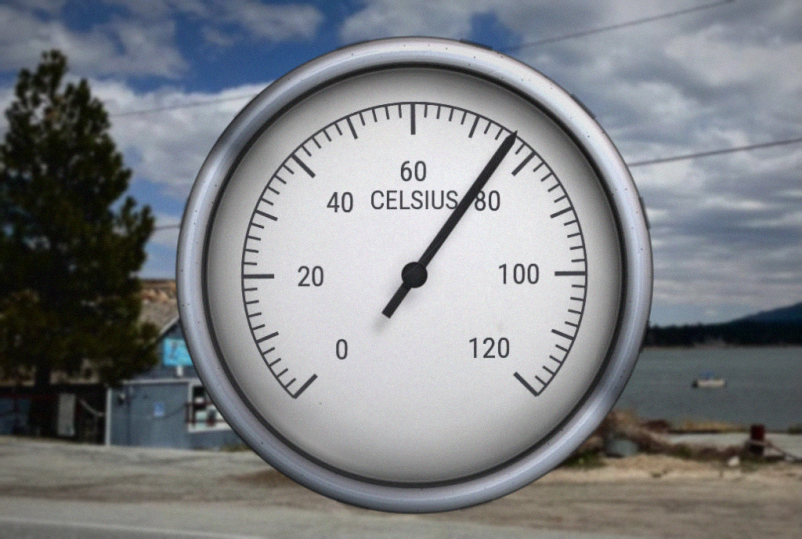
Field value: 76; °C
